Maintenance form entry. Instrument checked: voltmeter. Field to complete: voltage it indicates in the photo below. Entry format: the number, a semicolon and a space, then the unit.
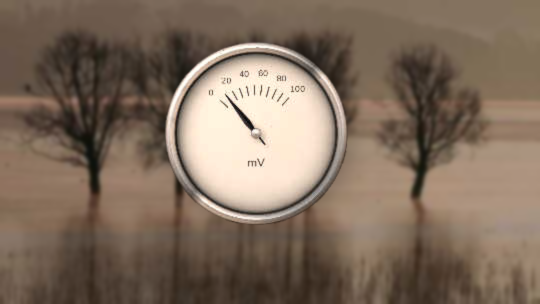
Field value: 10; mV
